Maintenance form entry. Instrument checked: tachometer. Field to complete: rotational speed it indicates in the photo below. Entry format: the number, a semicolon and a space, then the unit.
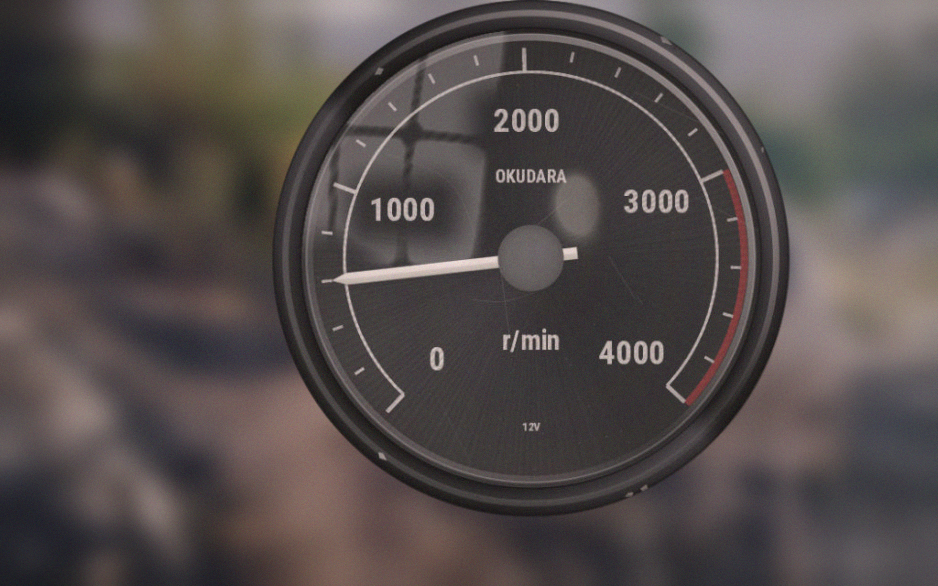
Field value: 600; rpm
